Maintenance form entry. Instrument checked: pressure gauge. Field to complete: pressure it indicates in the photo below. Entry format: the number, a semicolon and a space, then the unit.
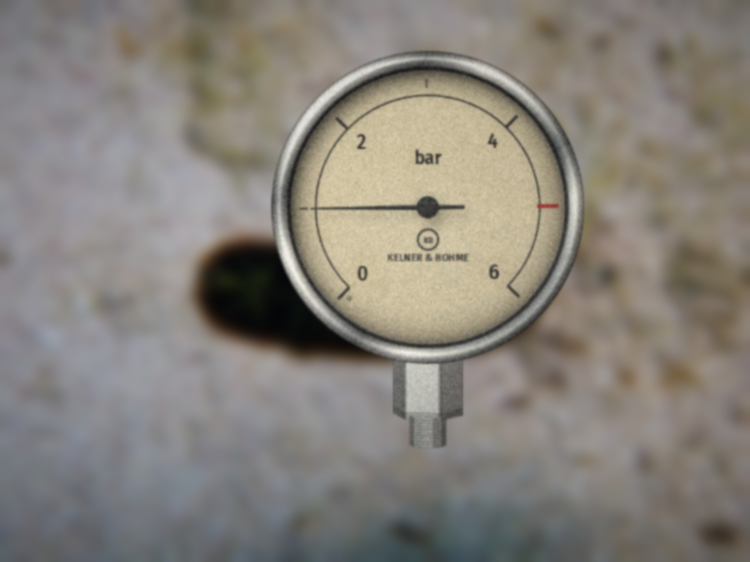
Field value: 1; bar
